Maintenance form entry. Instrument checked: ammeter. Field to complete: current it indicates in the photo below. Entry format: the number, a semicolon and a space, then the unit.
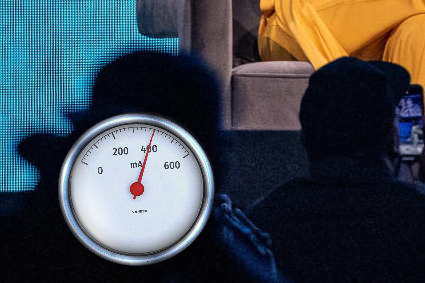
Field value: 400; mA
